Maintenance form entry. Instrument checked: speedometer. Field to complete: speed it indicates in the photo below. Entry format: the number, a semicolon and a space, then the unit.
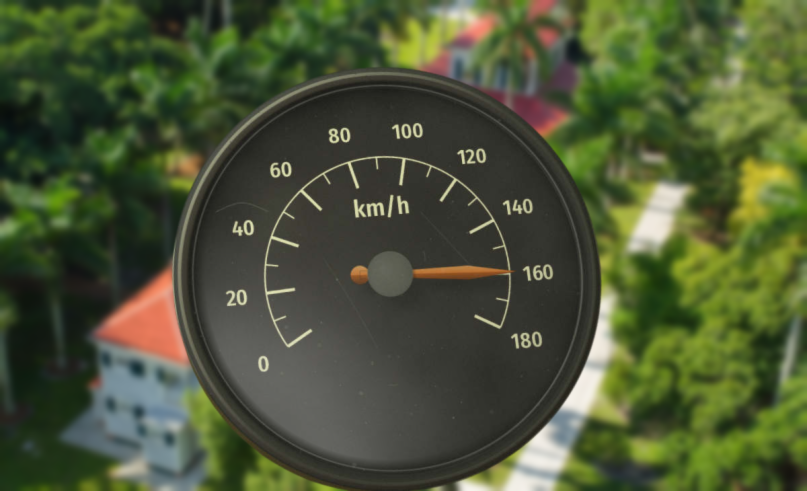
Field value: 160; km/h
